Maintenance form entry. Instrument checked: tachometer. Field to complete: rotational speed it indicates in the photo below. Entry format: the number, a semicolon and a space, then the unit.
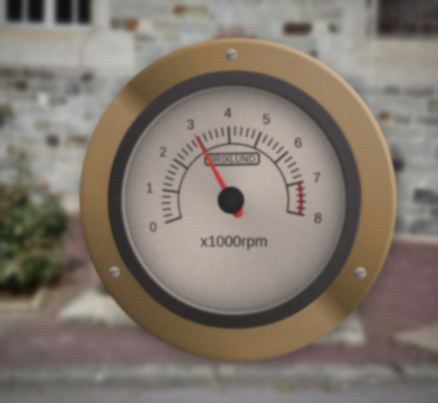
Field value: 3000; rpm
